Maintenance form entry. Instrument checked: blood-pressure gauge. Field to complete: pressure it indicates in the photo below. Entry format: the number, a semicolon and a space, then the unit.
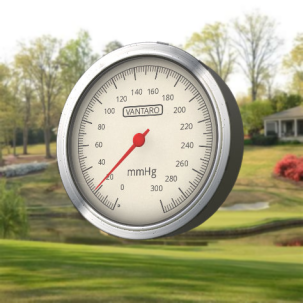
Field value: 20; mmHg
